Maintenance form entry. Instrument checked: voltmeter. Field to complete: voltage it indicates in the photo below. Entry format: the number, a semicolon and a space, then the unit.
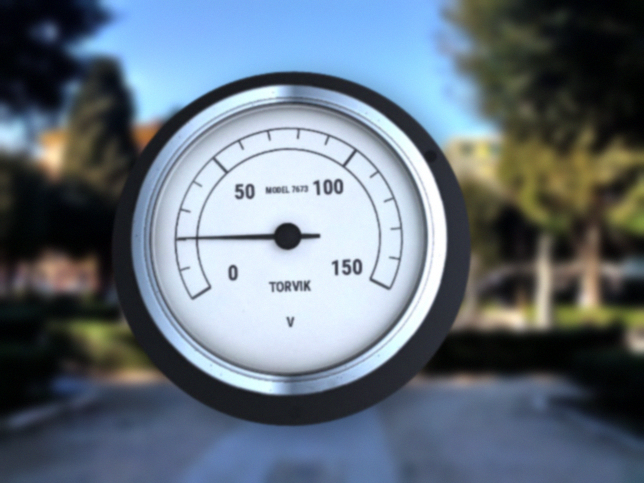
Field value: 20; V
